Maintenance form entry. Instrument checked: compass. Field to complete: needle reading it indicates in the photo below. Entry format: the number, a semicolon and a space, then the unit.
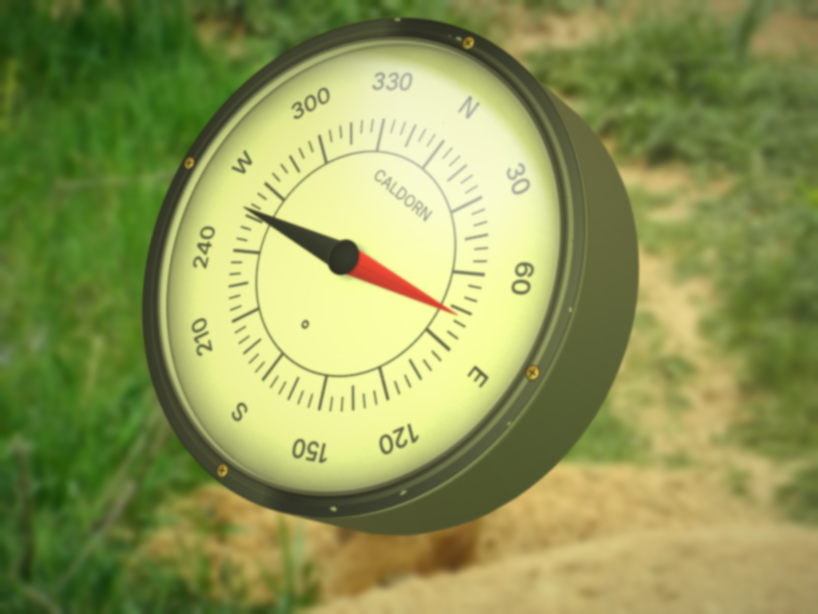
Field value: 77.5; °
